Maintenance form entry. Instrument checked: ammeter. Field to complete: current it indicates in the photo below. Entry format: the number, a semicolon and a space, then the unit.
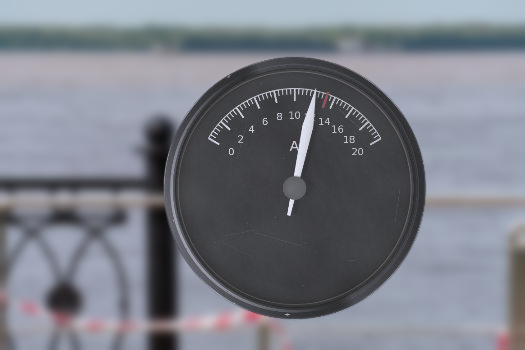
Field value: 12; A
